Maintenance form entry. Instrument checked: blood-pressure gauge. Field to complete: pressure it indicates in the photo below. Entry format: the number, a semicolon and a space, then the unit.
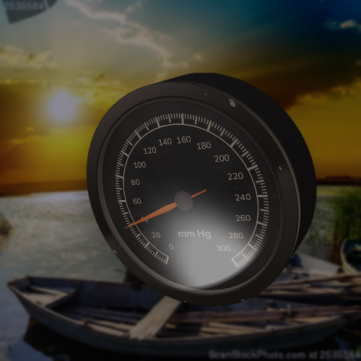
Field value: 40; mmHg
